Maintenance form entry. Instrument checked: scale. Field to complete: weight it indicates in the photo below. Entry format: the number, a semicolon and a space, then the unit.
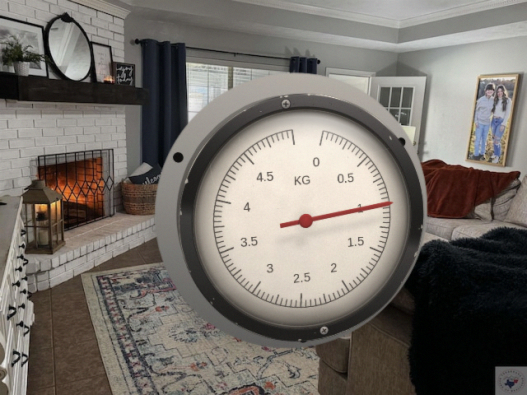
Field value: 1; kg
